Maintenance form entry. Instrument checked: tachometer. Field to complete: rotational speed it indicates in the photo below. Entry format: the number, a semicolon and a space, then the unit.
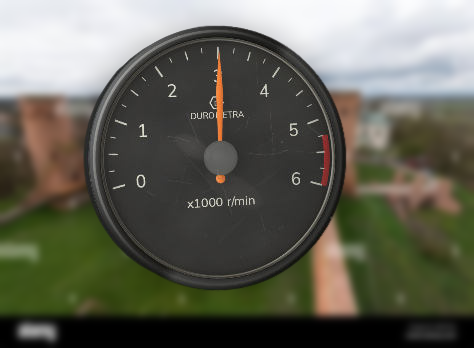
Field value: 3000; rpm
